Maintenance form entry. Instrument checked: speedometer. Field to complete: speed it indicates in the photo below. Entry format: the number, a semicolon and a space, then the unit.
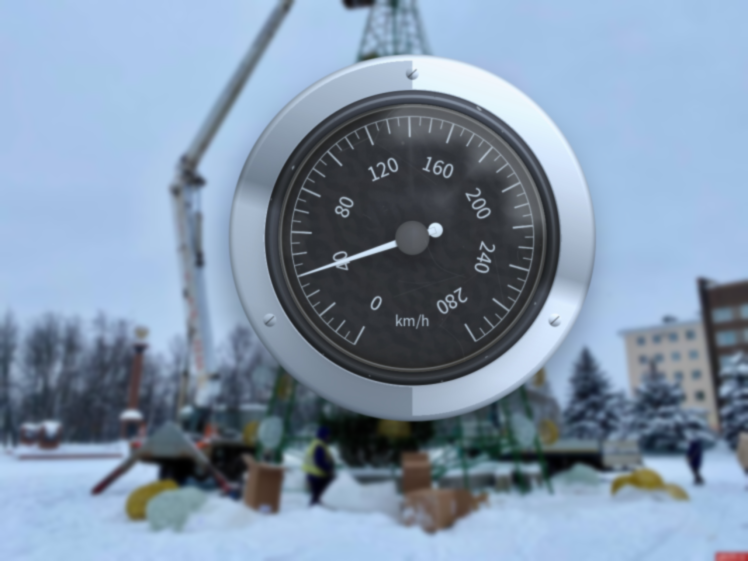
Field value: 40; km/h
